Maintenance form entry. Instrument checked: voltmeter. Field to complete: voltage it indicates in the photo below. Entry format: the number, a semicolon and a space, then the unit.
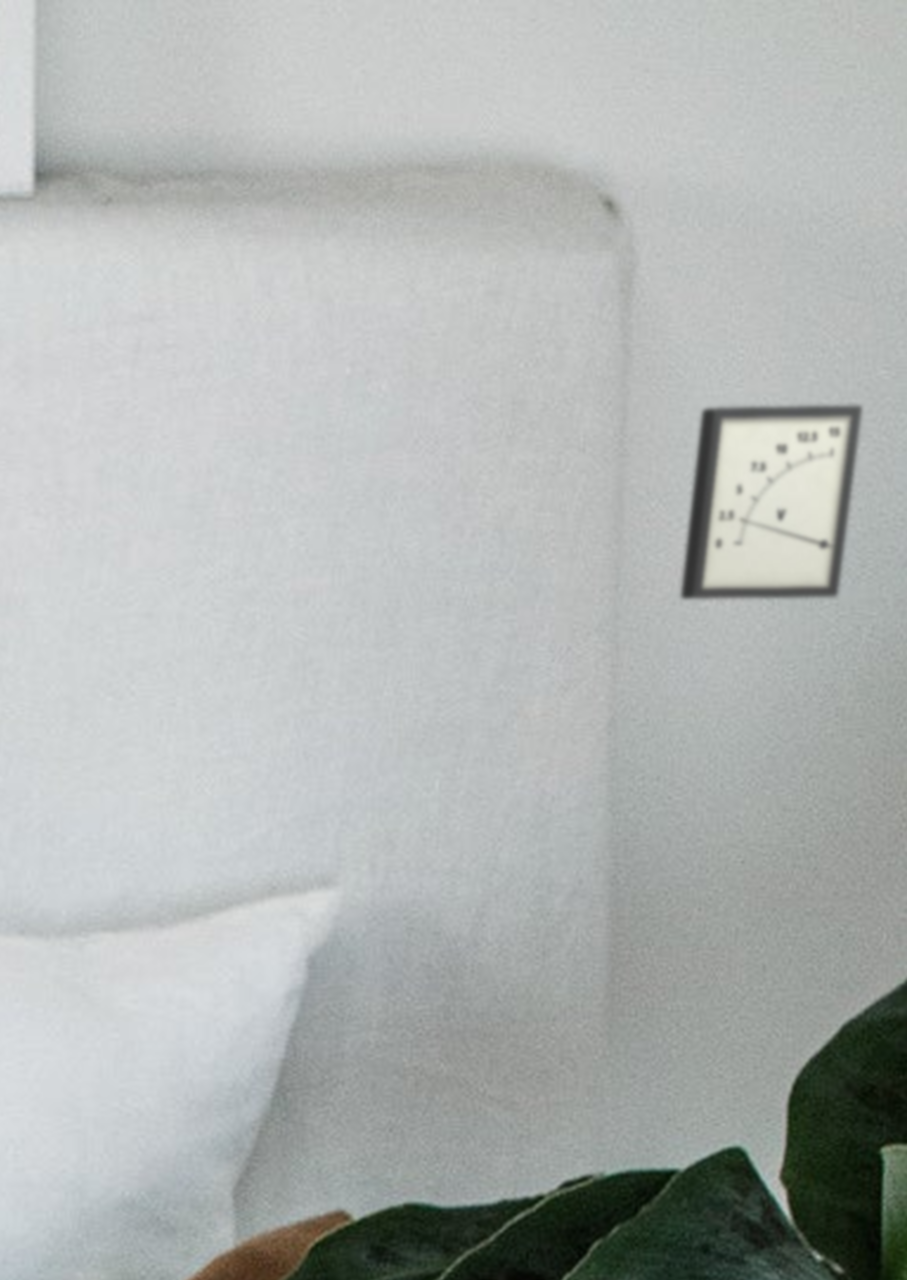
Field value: 2.5; V
